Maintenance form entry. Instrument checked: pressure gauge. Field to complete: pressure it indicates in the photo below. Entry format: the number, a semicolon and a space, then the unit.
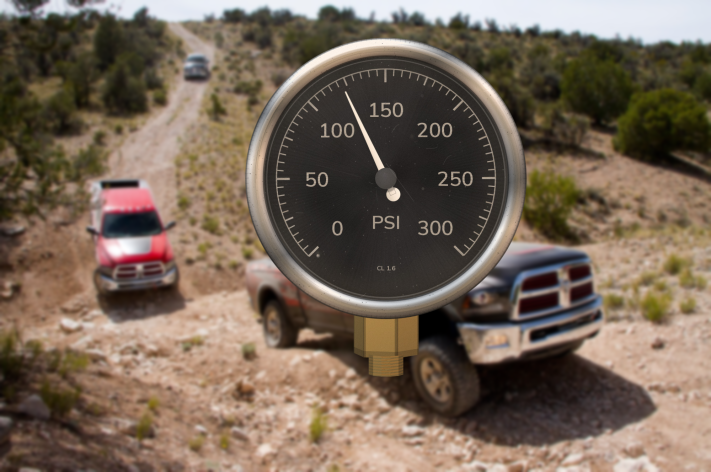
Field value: 122.5; psi
